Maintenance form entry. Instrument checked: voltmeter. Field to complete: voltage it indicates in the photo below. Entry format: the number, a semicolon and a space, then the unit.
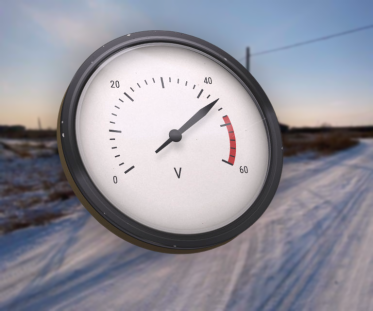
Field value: 44; V
